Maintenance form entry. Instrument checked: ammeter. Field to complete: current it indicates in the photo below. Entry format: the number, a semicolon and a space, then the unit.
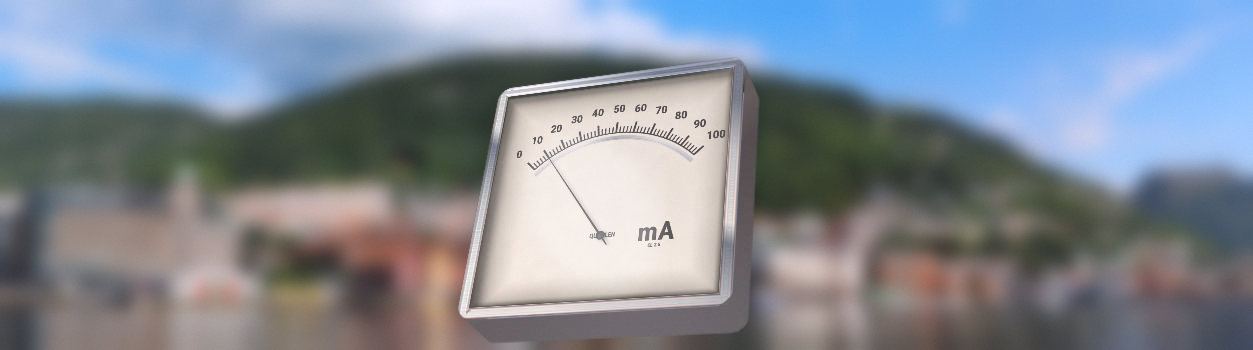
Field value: 10; mA
